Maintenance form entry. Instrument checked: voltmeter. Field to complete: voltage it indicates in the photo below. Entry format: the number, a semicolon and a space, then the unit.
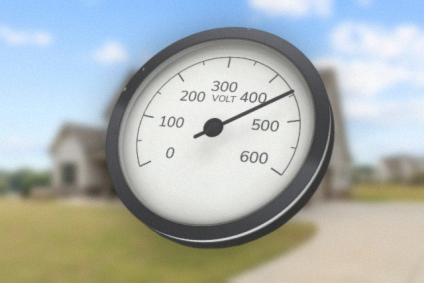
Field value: 450; V
